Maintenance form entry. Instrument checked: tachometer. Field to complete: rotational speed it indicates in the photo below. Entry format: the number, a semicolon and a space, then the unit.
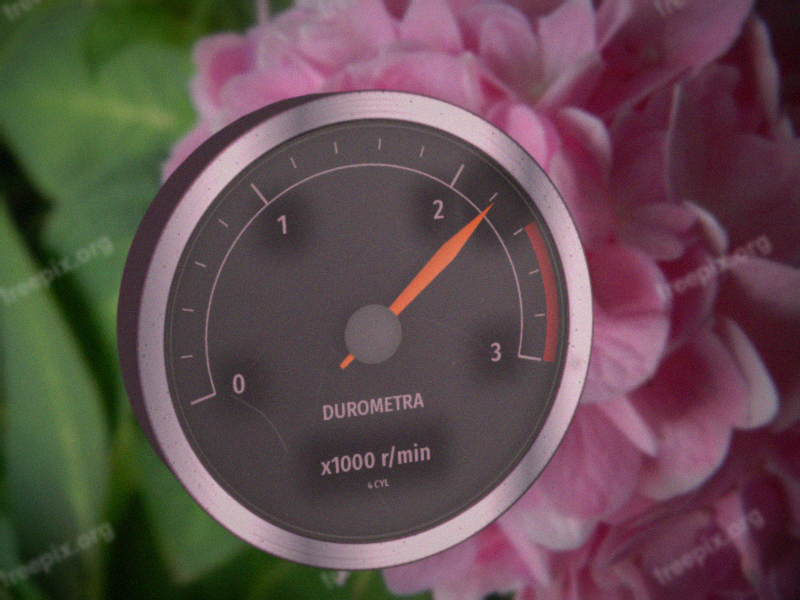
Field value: 2200; rpm
